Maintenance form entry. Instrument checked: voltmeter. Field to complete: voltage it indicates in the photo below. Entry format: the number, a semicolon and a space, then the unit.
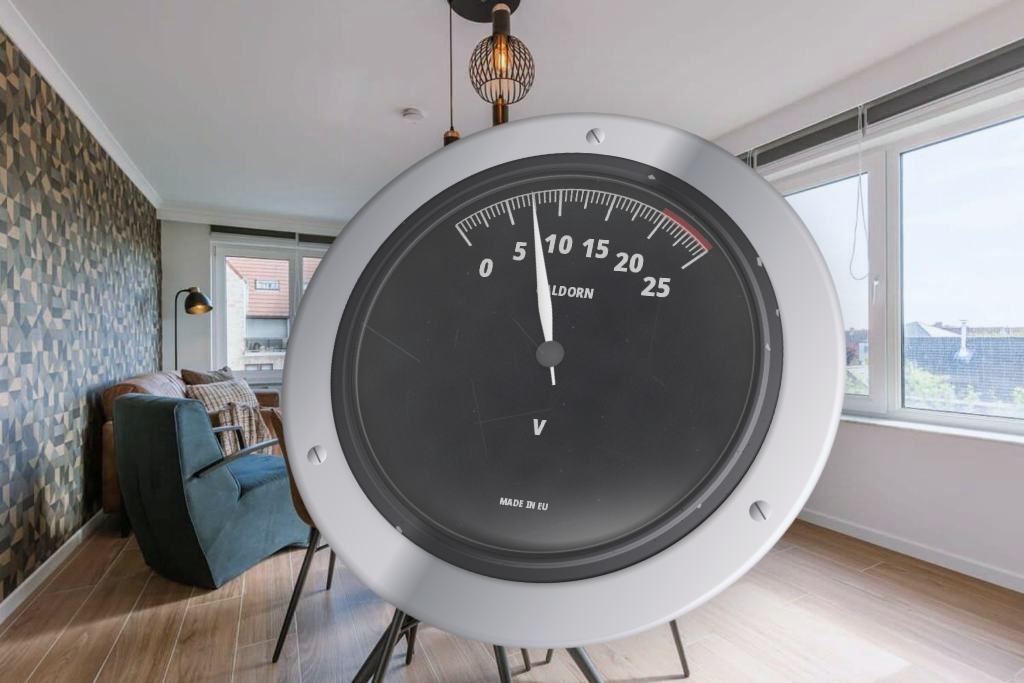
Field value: 7.5; V
